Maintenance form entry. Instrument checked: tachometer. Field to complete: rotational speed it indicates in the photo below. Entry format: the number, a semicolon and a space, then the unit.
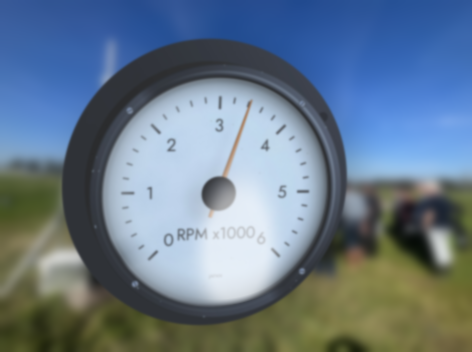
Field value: 3400; rpm
